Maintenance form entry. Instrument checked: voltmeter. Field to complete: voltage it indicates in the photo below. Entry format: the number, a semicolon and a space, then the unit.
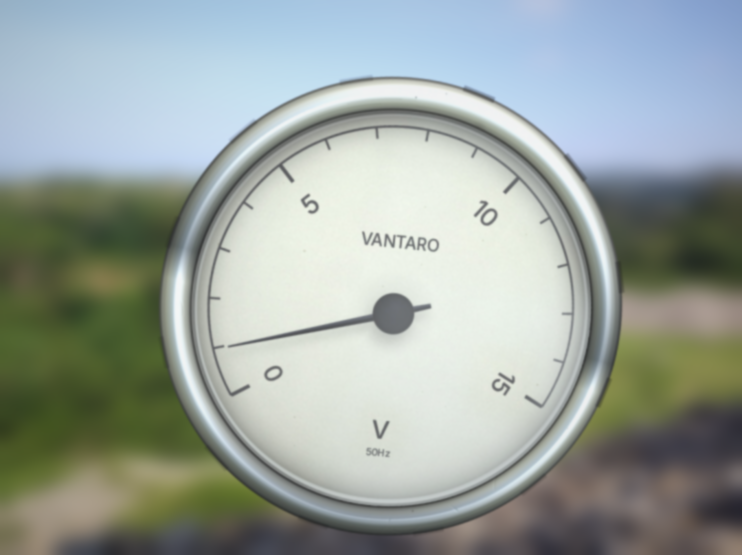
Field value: 1; V
